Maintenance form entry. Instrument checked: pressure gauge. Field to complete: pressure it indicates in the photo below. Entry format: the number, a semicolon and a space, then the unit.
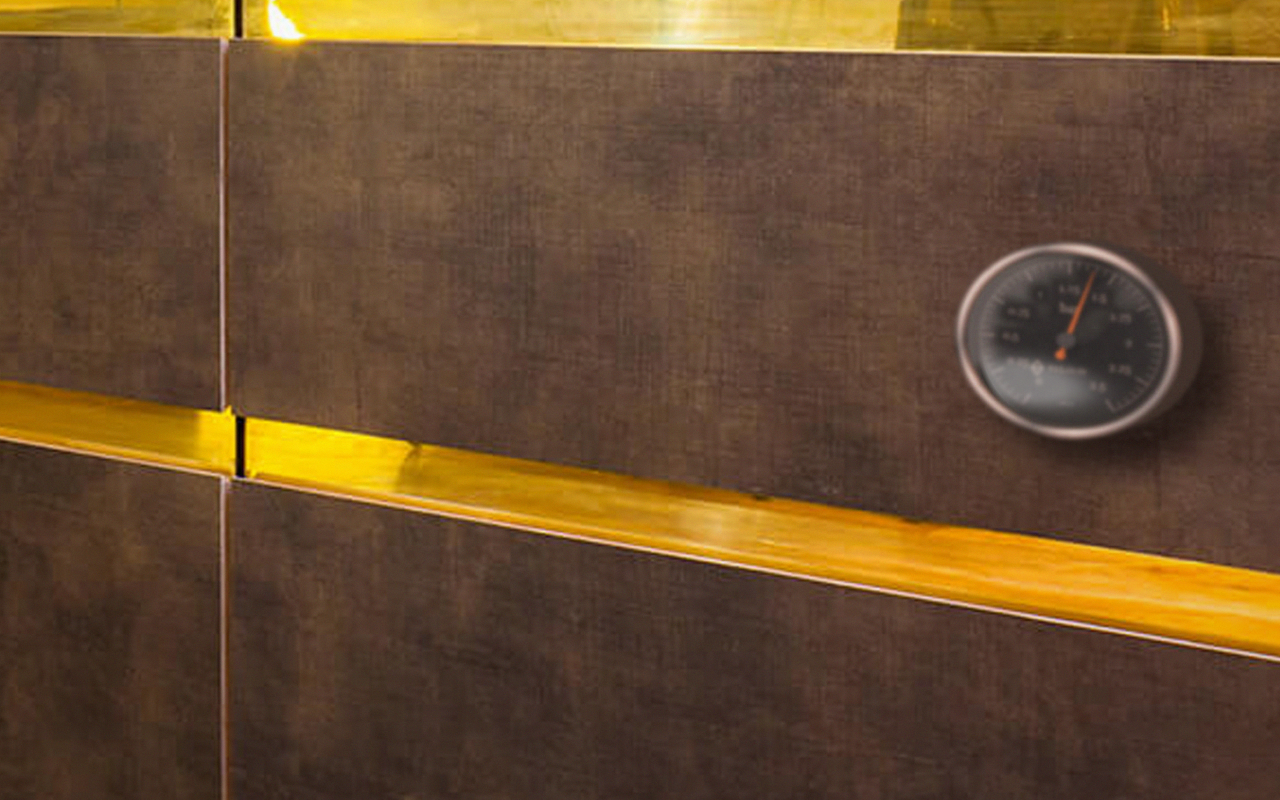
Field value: 1.4; bar
